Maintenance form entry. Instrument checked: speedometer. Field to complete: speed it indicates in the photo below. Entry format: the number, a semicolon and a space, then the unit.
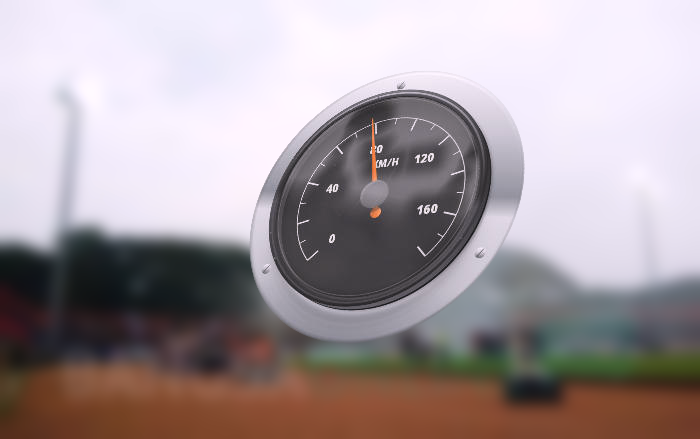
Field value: 80; km/h
